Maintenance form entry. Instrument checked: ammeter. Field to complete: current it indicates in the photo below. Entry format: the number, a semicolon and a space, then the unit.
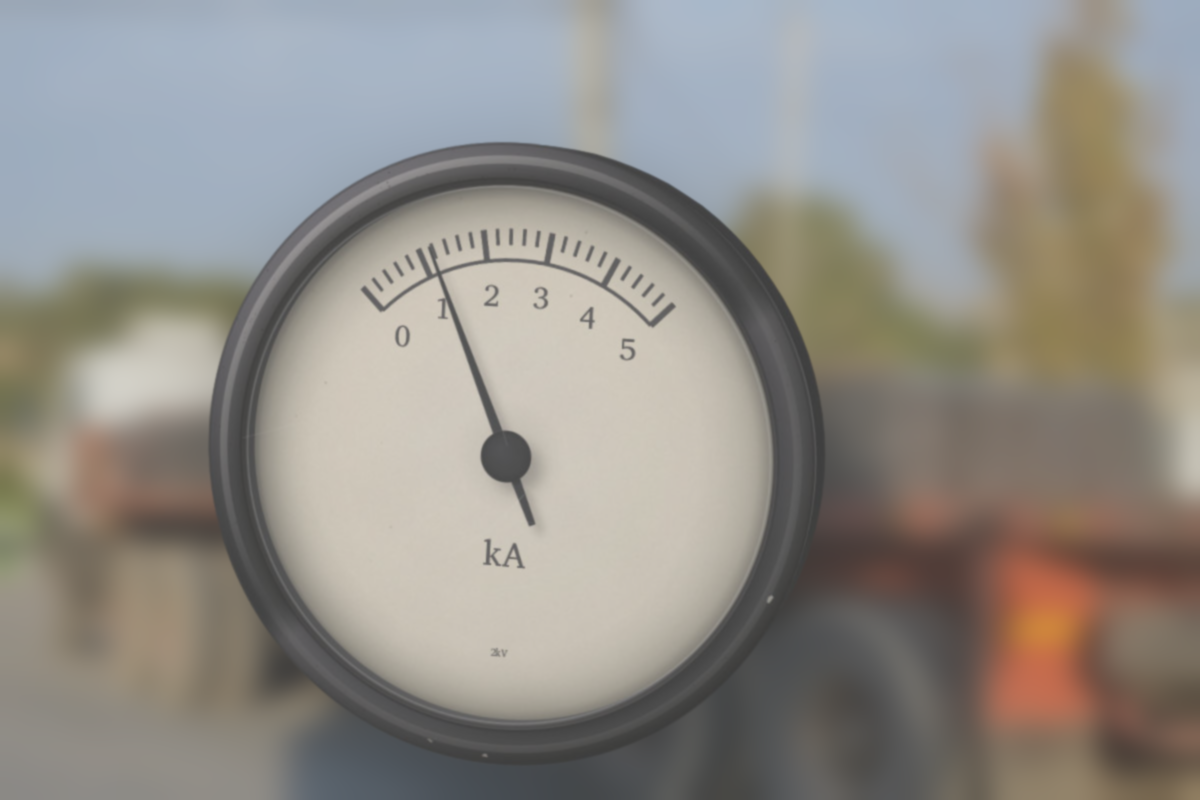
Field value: 1.2; kA
